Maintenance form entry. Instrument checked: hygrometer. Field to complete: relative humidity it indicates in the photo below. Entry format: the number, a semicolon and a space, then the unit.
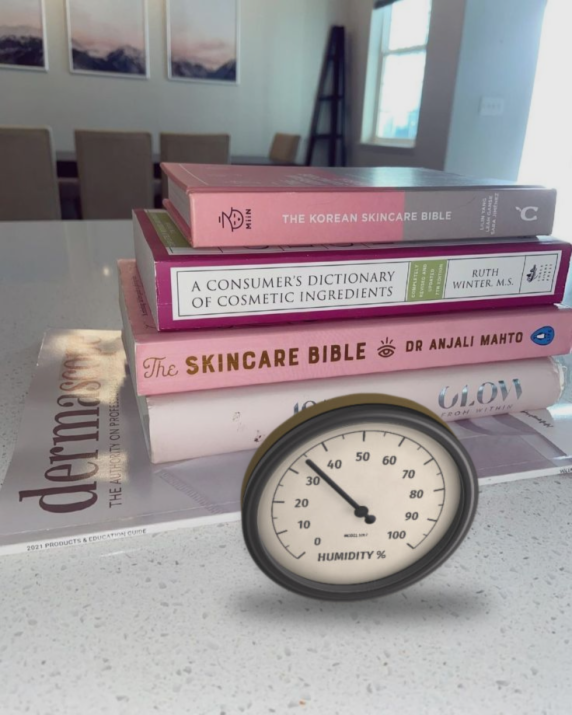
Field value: 35; %
